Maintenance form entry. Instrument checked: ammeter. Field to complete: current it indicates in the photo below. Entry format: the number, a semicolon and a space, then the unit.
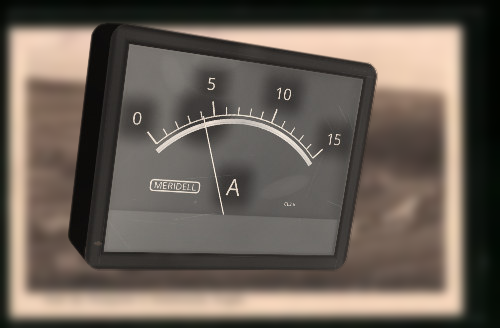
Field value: 4; A
